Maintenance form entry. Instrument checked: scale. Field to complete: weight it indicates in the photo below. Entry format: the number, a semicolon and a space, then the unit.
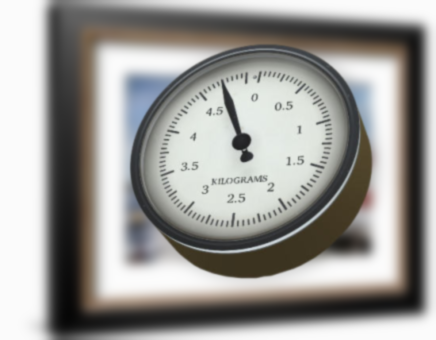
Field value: 4.75; kg
